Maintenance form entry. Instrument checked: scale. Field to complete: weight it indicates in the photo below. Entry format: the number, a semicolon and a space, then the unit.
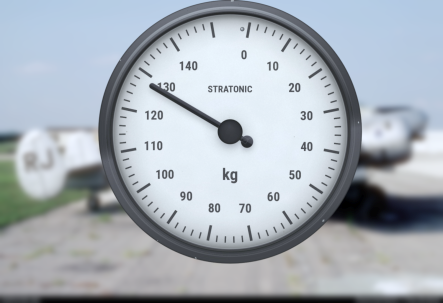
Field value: 128; kg
